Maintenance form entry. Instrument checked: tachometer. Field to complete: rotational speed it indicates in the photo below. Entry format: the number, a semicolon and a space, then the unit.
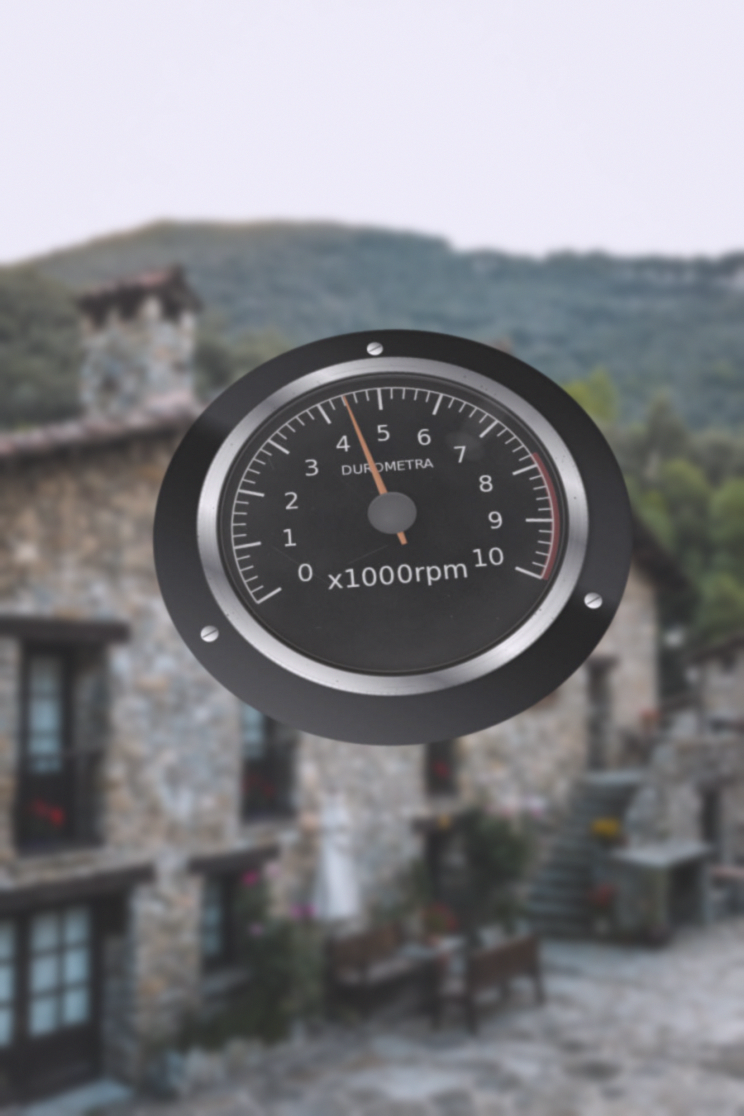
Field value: 4400; rpm
